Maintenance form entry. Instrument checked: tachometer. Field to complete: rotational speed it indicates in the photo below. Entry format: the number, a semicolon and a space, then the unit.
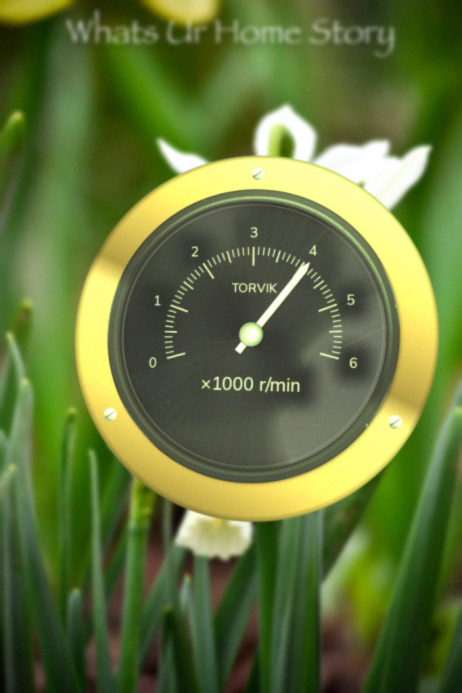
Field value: 4100; rpm
